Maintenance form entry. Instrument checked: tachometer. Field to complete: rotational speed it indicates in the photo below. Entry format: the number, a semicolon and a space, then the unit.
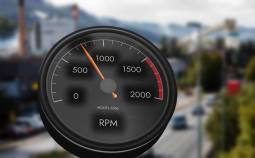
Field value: 750; rpm
